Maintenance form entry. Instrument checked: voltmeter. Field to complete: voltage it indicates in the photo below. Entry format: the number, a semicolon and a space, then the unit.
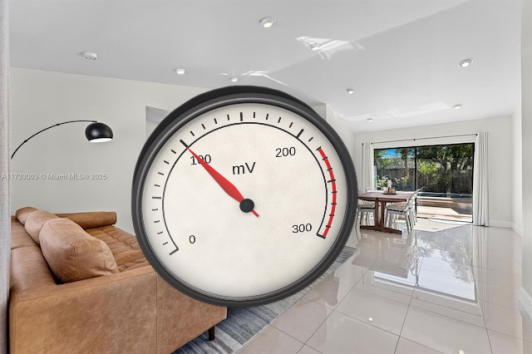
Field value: 100; mV
